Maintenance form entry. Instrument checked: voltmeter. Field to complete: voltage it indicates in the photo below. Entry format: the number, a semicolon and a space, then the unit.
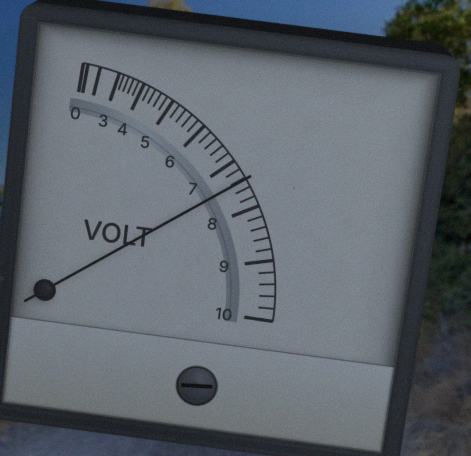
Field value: 7.4; V
